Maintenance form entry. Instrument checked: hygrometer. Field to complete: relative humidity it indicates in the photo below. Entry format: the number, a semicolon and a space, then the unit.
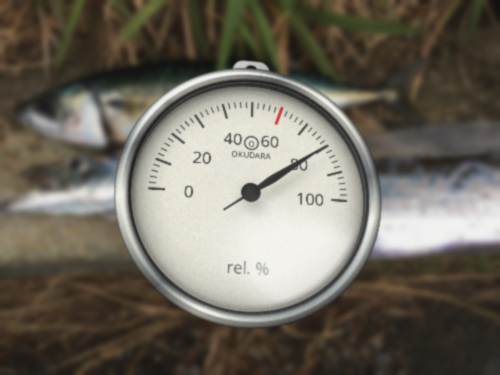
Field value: 80; %
